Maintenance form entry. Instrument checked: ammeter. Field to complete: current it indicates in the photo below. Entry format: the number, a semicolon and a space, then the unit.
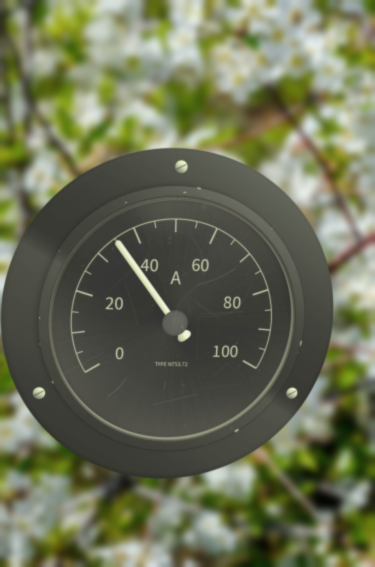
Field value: 35; A
